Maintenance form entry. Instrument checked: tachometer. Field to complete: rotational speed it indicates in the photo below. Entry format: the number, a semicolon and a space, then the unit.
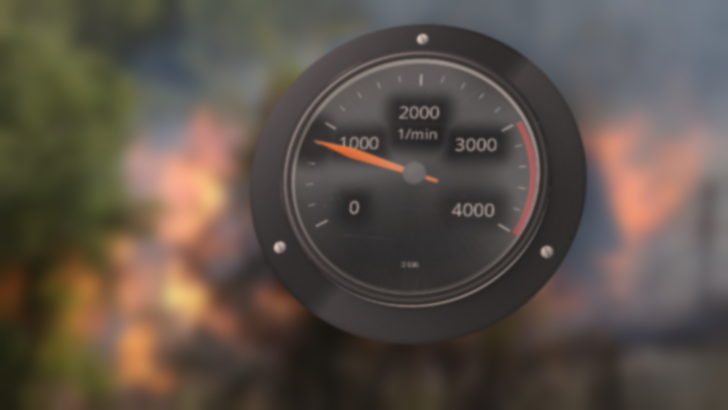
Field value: 800; rpm
